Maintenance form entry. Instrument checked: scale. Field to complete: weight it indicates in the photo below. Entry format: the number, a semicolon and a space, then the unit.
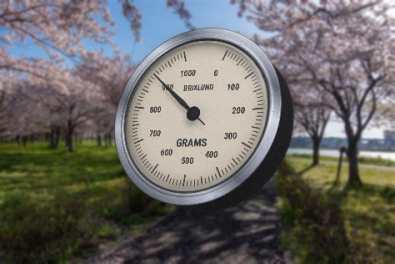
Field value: 900; g
